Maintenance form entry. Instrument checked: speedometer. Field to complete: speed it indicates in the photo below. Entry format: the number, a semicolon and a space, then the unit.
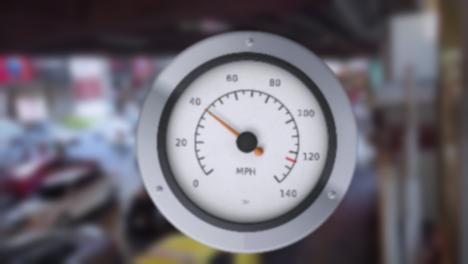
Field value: 40; mph
